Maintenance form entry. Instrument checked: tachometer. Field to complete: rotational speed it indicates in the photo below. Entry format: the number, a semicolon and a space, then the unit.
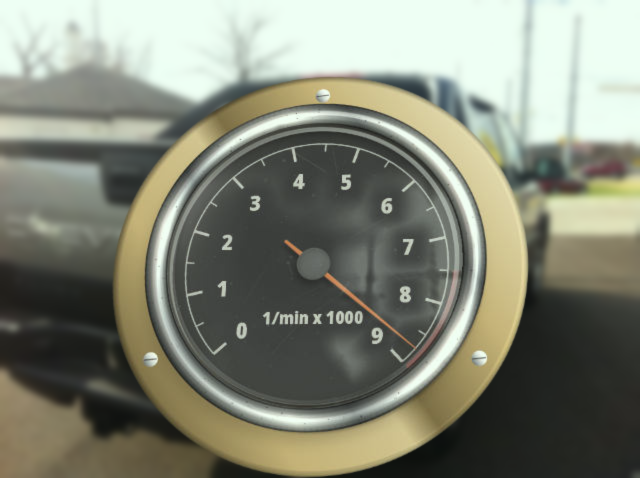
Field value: 8750; rpm
